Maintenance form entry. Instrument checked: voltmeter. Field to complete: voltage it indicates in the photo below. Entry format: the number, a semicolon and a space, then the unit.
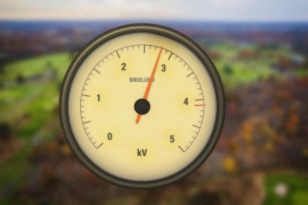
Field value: 2.8; kV
